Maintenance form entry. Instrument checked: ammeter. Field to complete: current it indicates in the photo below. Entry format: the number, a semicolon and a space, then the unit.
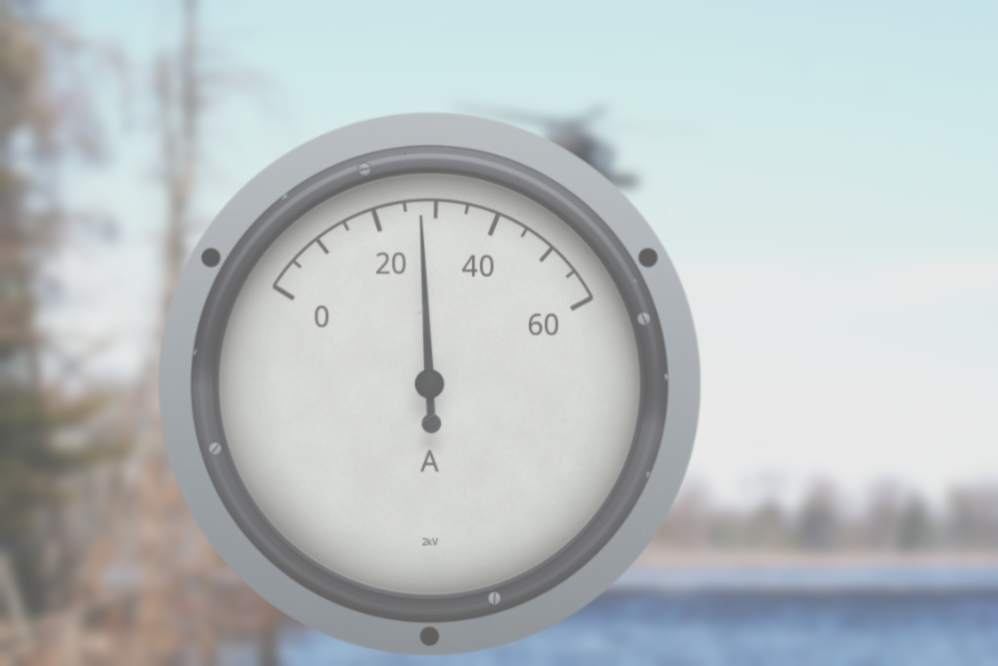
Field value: 27.5; A
